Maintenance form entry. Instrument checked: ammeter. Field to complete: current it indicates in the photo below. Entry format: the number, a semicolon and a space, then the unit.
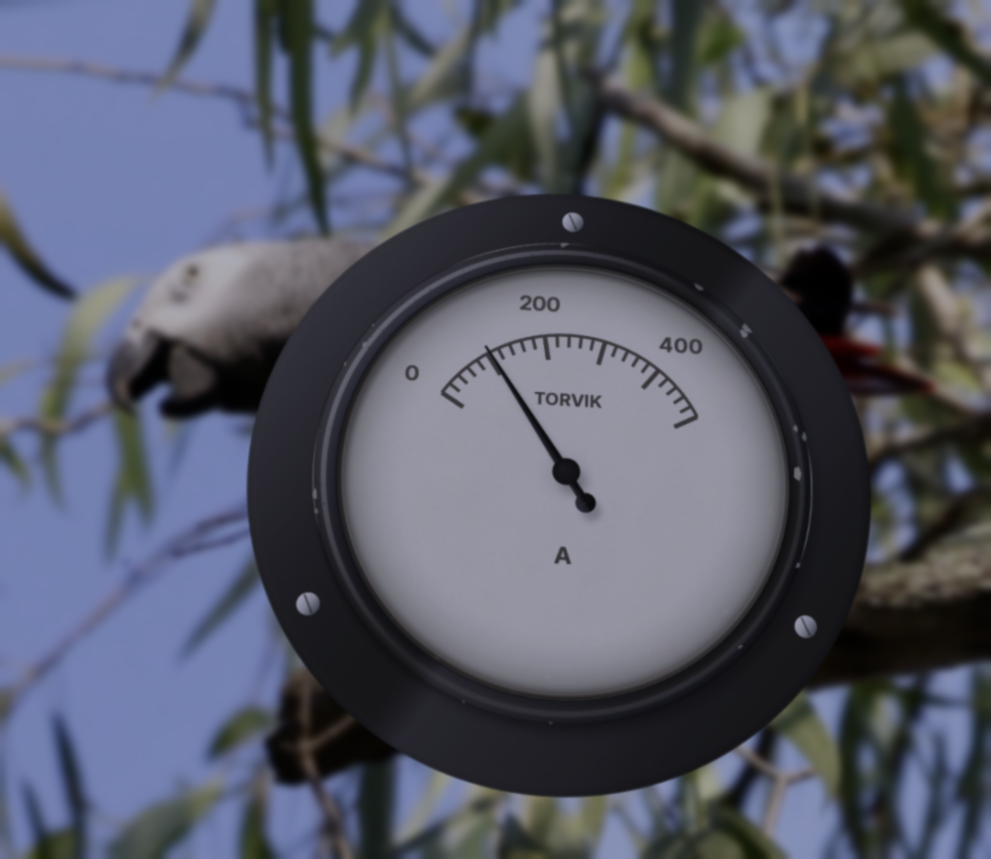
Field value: 100; A
